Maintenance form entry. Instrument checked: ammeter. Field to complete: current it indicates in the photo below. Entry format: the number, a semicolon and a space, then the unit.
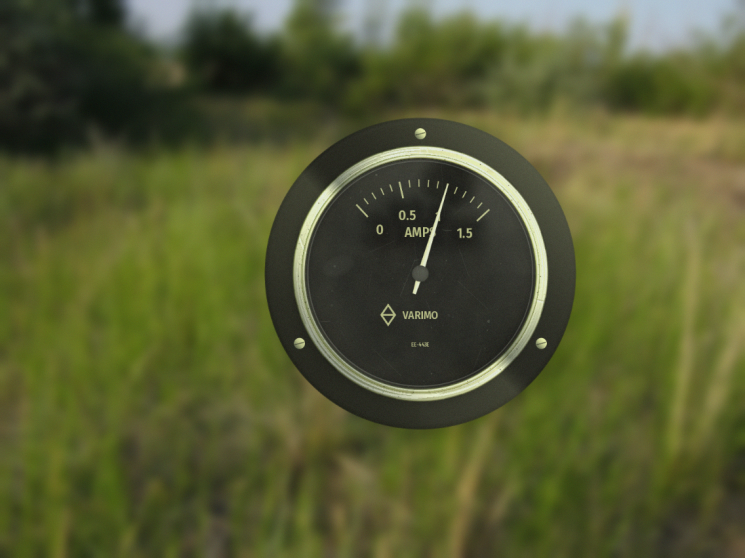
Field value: 1; A
